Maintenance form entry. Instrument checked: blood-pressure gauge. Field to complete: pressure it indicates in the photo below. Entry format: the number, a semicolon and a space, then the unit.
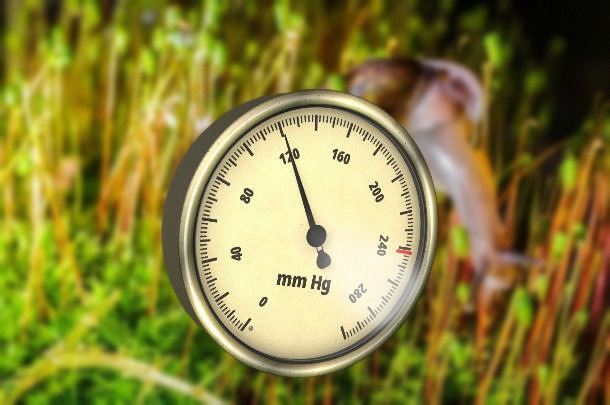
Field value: 120; mmHg
